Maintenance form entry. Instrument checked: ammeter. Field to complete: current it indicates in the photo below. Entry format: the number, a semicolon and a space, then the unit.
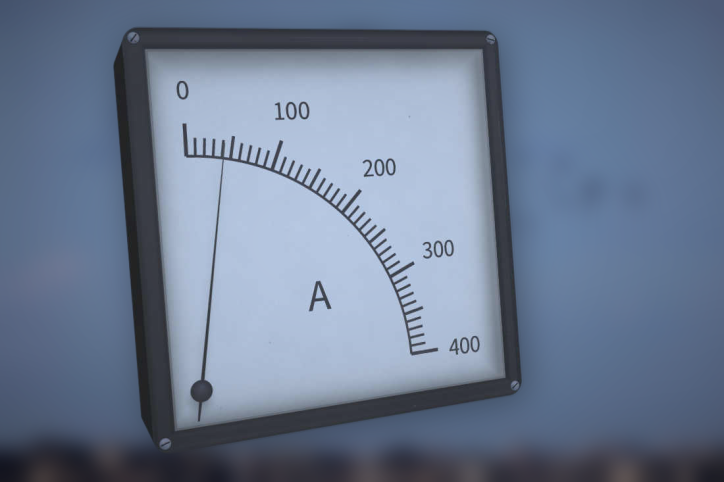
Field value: 40; A
